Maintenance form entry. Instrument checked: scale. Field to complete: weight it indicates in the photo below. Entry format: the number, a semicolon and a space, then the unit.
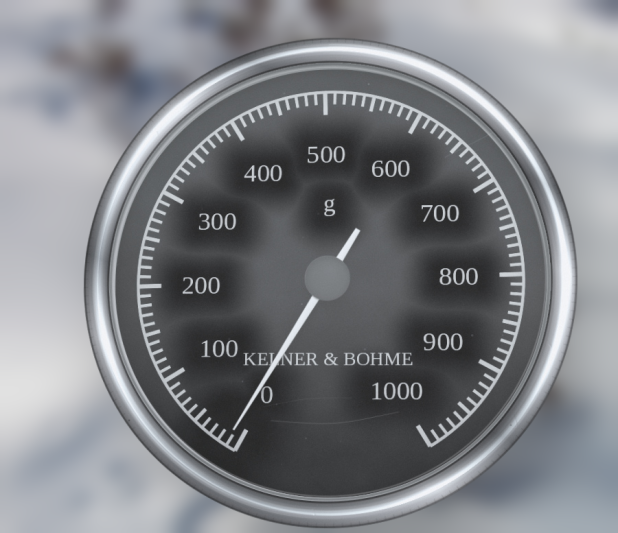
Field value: 10; g
